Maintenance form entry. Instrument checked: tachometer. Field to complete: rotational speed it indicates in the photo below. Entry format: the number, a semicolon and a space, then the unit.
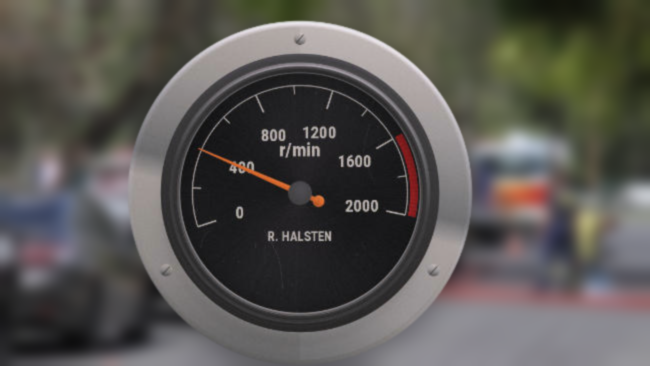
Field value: 400; rpm
